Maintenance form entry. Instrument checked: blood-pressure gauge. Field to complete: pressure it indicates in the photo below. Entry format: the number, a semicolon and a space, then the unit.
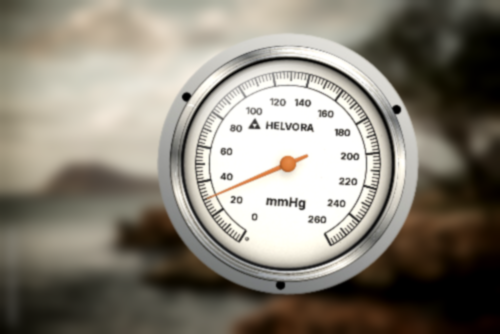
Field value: 30; mmHg
